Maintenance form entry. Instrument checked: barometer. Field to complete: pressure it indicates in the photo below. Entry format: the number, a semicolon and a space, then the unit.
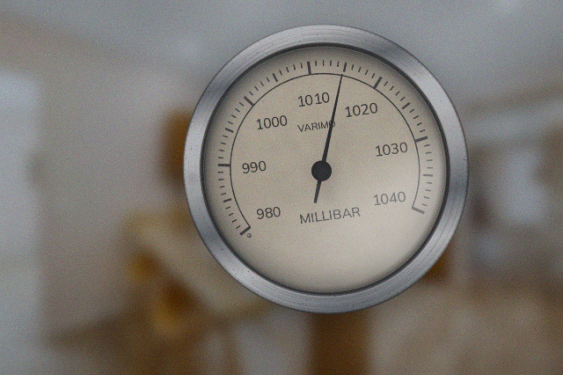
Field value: 1015; mbar
